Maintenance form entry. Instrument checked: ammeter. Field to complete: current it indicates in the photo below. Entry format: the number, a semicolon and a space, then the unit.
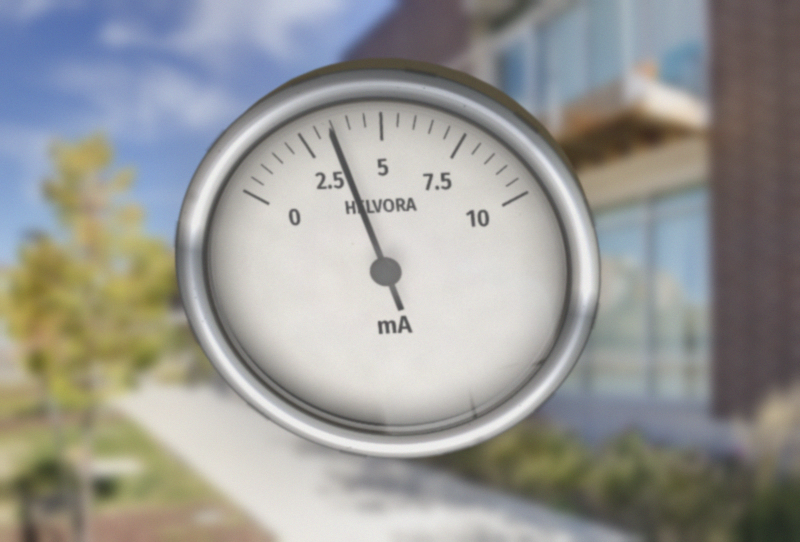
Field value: 3.5; mA
